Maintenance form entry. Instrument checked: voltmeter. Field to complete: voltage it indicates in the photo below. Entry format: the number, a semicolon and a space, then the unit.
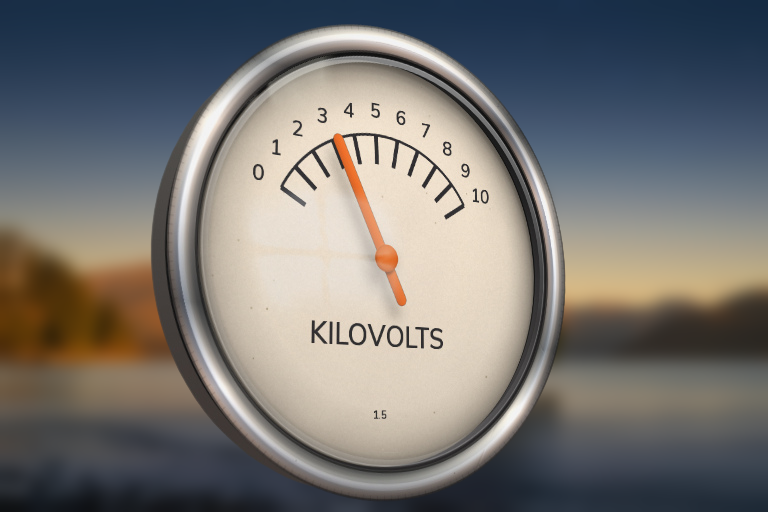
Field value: 3; kV
